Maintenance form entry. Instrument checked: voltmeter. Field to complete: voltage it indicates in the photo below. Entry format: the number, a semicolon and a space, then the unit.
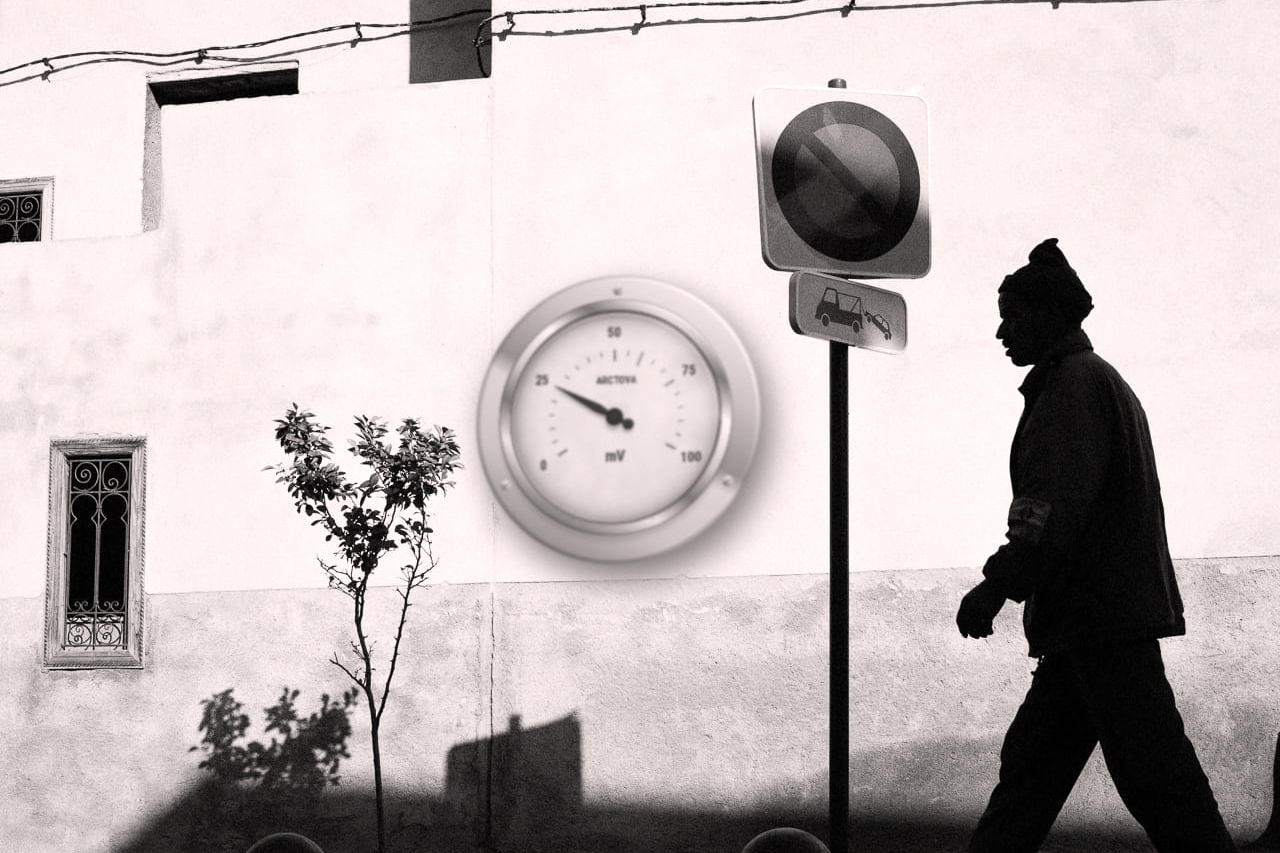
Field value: 25; mV
